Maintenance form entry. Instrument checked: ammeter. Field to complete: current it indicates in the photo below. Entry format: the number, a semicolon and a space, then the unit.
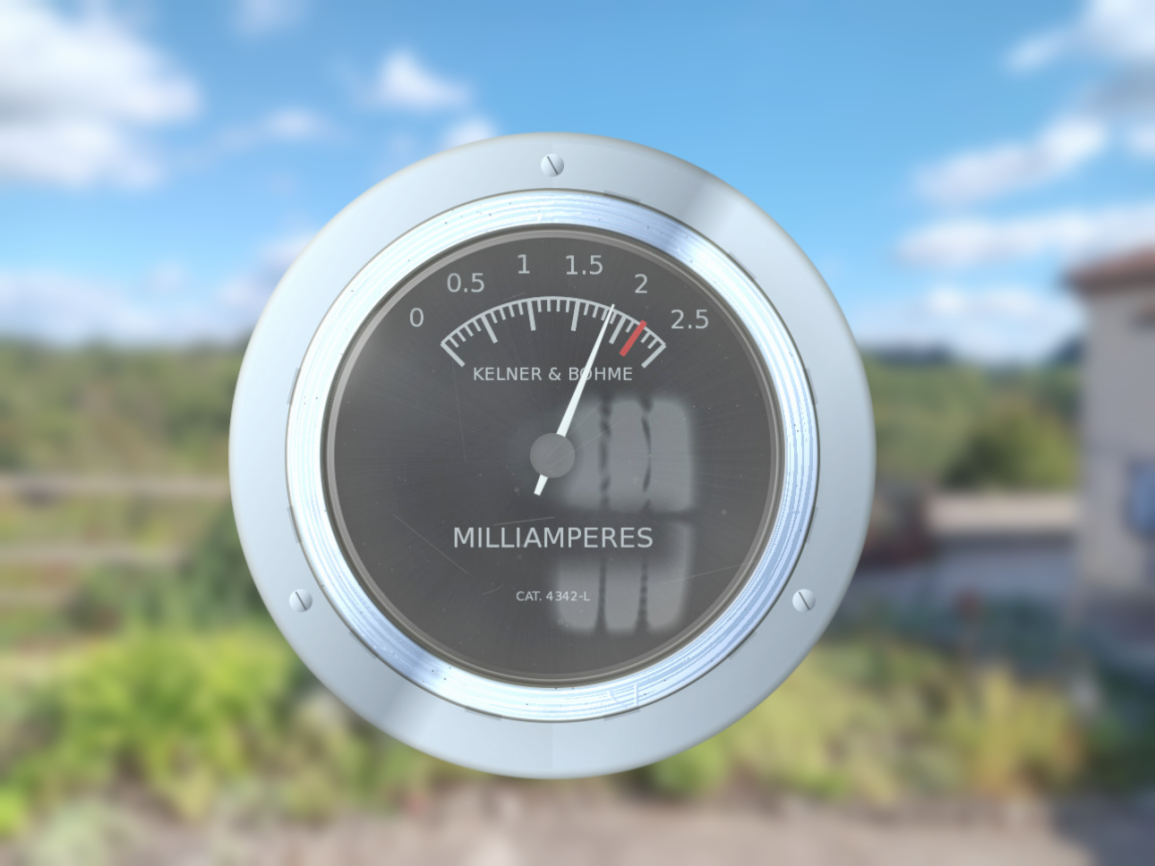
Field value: 1.85; mA
